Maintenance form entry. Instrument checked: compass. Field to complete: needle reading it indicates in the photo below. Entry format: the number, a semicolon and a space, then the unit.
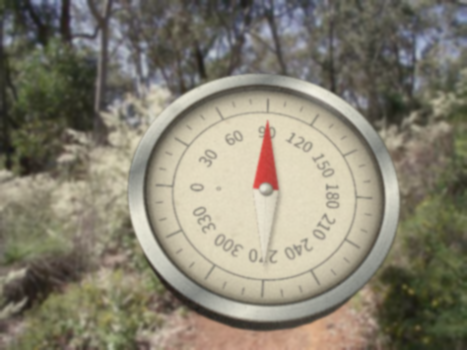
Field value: 90; °
